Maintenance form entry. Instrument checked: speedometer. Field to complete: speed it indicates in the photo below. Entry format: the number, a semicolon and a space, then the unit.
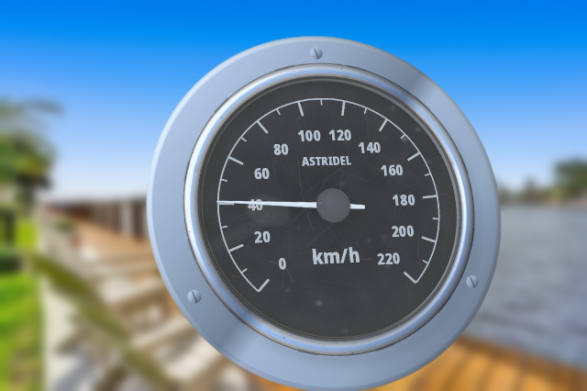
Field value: 40; km/h
